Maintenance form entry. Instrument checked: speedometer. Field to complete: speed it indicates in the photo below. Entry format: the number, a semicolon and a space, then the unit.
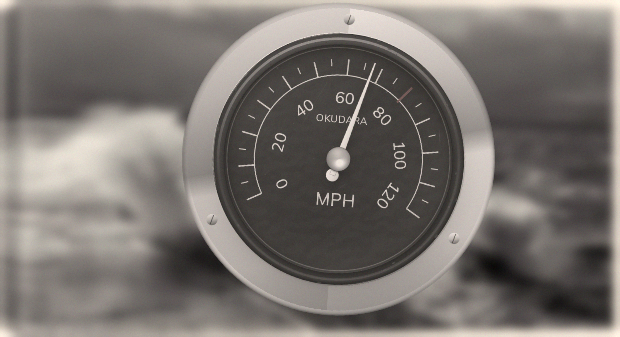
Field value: 67.5; mph
